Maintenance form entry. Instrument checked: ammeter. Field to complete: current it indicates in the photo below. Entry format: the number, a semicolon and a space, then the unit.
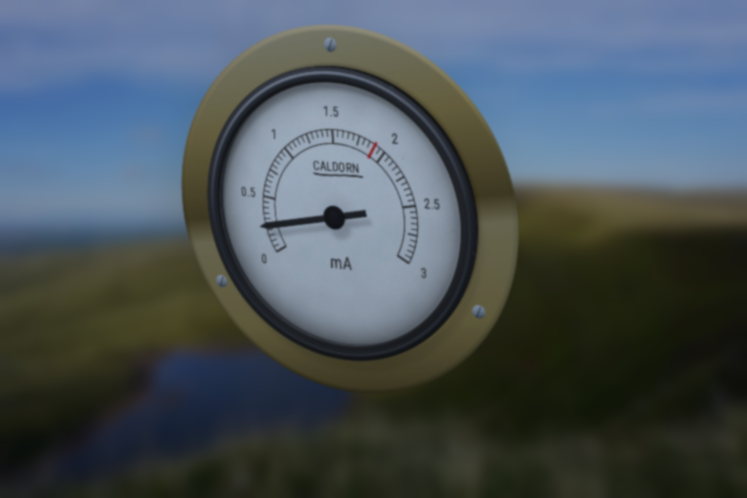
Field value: 0.25; mA
